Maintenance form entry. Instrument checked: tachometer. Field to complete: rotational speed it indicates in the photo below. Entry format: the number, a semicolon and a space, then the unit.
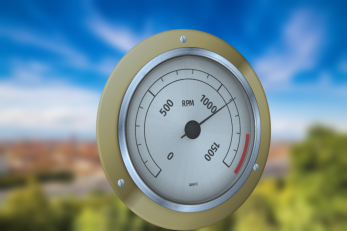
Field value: 1100; rpm
